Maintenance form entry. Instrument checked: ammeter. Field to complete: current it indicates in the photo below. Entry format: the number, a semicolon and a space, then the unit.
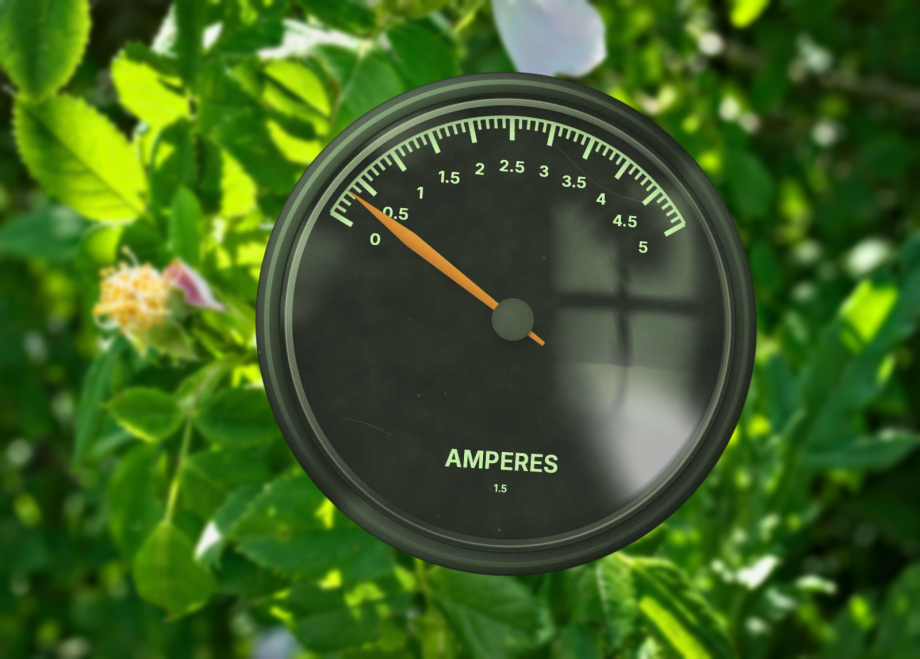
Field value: 0.3; A
